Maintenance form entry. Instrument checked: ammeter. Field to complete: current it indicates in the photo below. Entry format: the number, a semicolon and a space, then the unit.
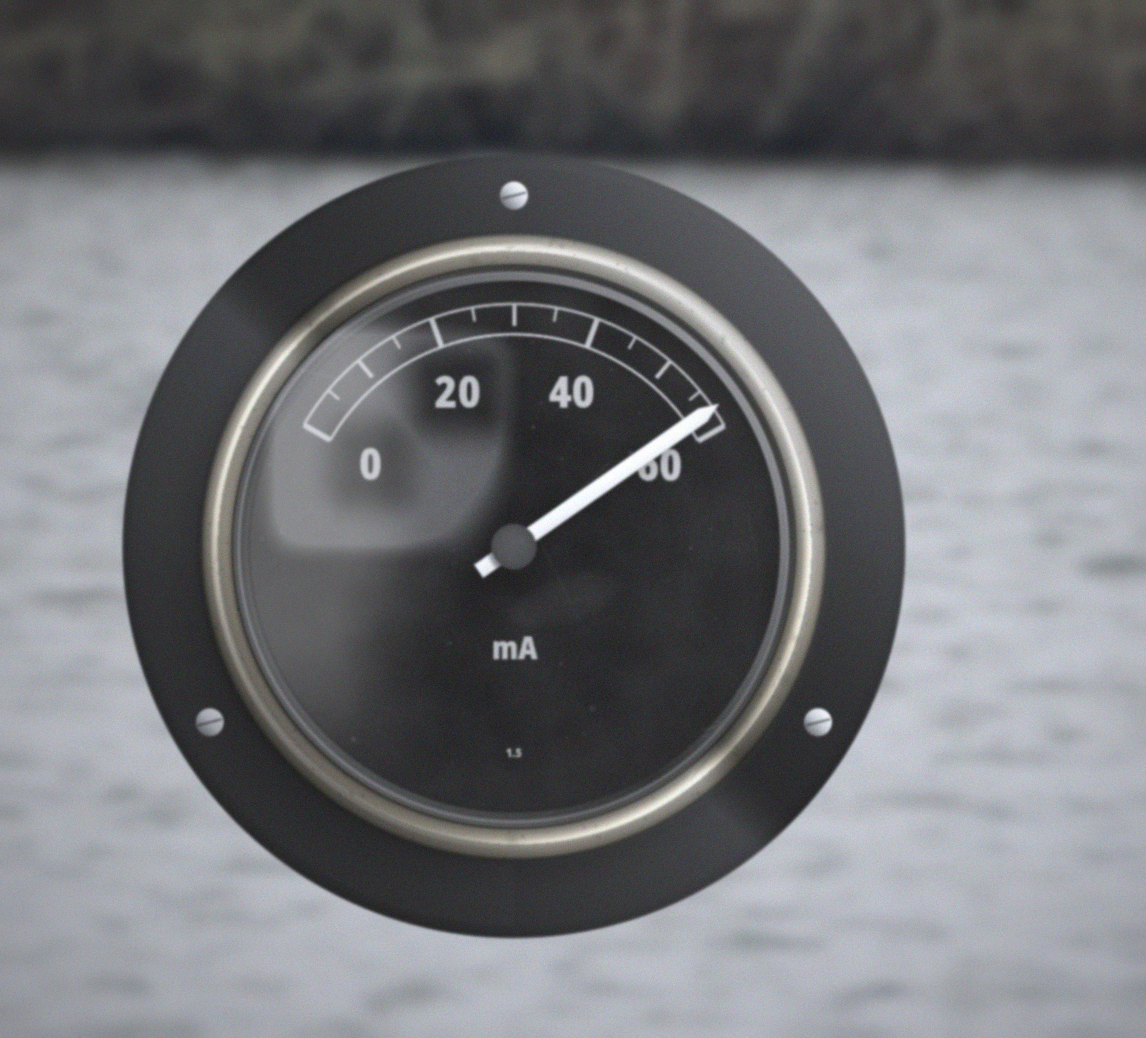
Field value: 57.5; mA
